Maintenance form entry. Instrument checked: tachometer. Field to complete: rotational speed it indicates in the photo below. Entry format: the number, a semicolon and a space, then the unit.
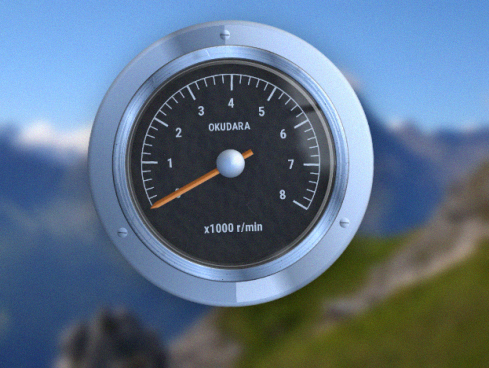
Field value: 0; rpm
